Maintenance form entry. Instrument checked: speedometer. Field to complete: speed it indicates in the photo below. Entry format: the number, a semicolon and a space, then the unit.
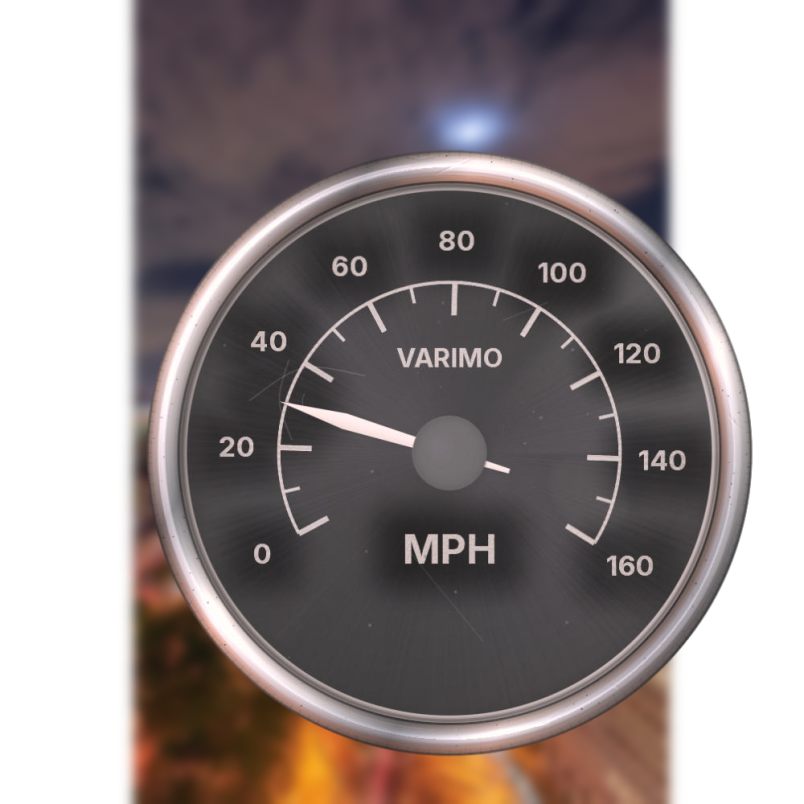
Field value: 30; mph
